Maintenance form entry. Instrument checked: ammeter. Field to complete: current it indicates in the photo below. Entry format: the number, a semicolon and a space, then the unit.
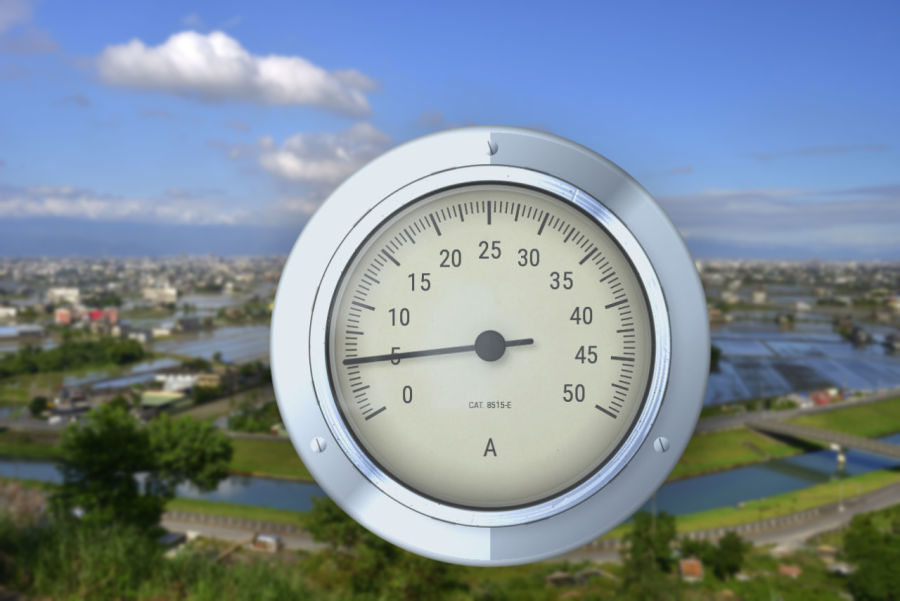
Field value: 5; A
